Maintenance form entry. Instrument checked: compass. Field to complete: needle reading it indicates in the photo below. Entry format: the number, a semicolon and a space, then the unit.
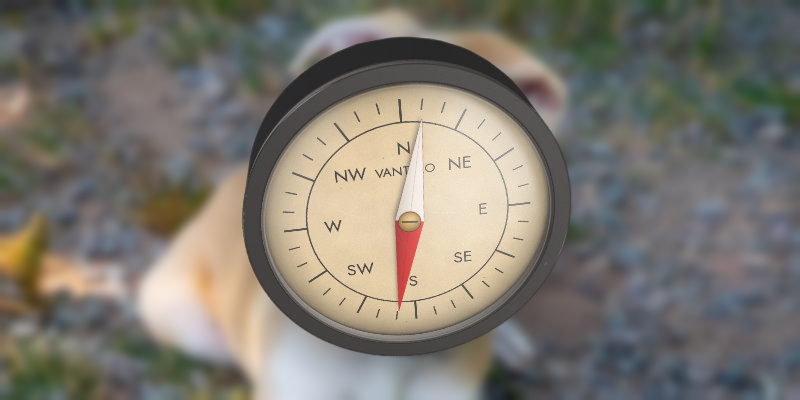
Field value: 190; °
